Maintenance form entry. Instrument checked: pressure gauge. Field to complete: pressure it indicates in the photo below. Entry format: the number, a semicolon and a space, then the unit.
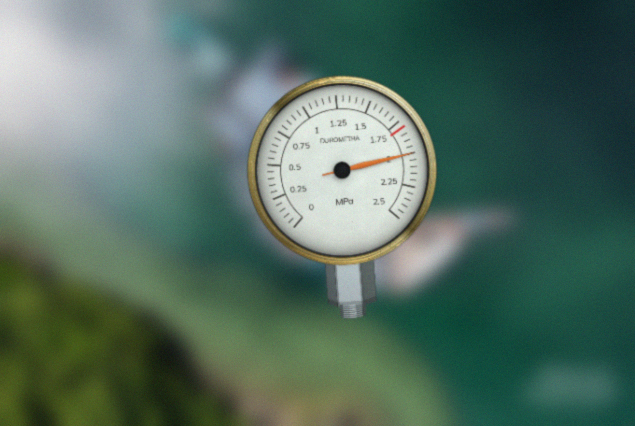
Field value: 2; MPa
